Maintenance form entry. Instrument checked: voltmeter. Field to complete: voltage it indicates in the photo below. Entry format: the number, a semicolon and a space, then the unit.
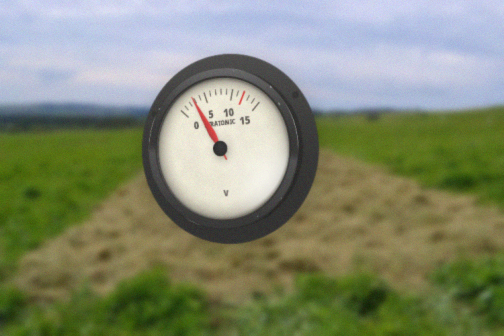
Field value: 3; V
